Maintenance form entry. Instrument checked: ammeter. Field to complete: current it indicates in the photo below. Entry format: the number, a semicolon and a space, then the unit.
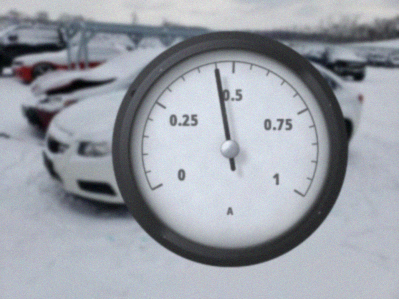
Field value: 0.45; A
